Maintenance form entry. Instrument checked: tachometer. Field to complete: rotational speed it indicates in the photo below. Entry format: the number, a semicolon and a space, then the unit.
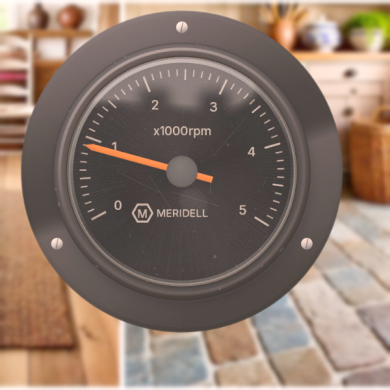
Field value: 900; rpm
